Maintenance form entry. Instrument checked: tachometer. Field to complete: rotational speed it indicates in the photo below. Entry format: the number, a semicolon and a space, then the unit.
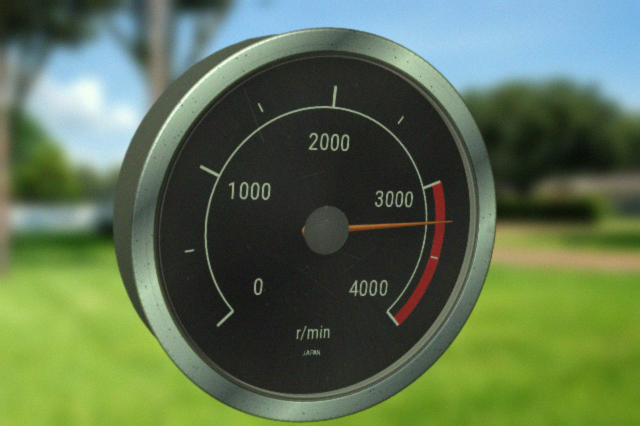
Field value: 3250; rpm
